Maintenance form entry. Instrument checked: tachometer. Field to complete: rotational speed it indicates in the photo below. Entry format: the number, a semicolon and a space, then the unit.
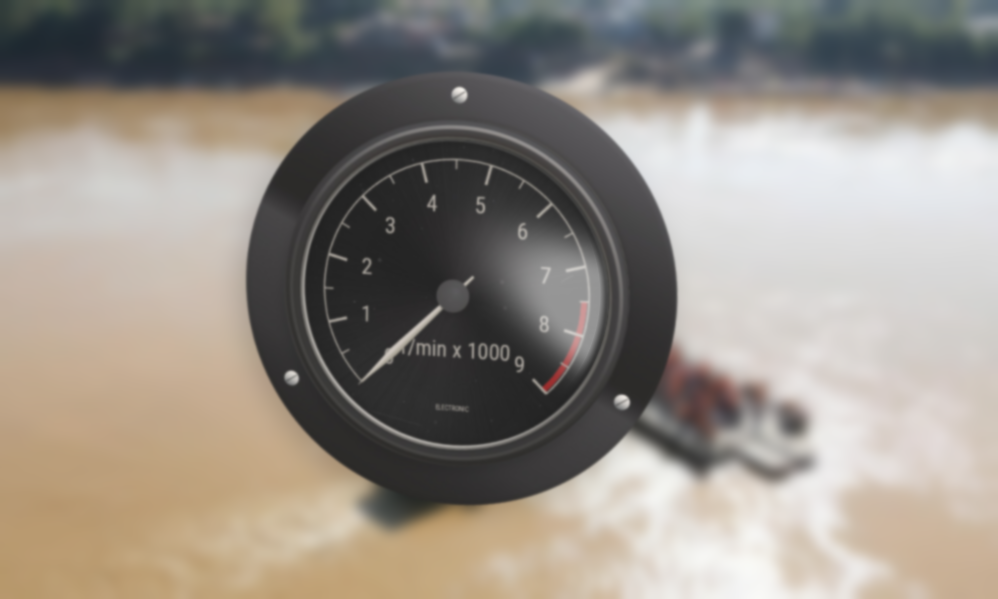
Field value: 0; rpm
